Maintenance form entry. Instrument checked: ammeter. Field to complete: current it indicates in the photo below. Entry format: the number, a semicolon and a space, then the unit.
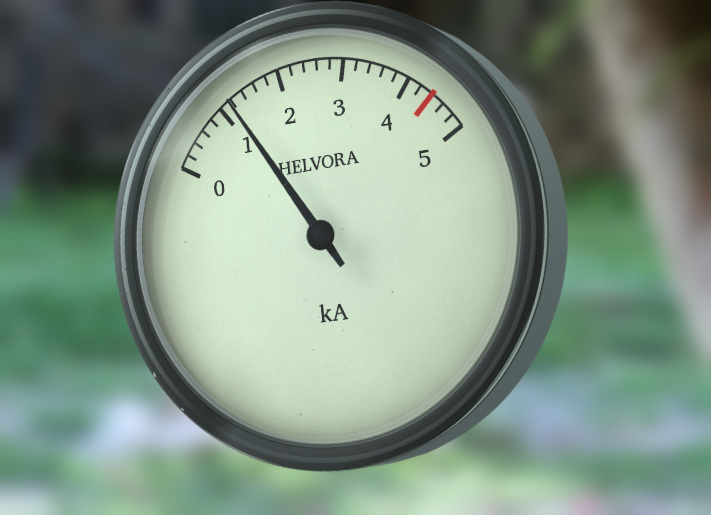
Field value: 1.2; kA
